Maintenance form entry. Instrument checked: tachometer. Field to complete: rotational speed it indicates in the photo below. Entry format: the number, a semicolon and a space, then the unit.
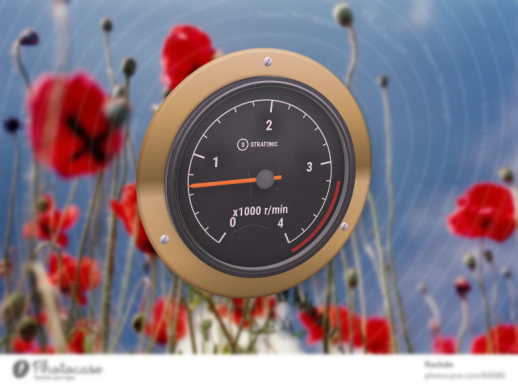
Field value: 700; rpm
